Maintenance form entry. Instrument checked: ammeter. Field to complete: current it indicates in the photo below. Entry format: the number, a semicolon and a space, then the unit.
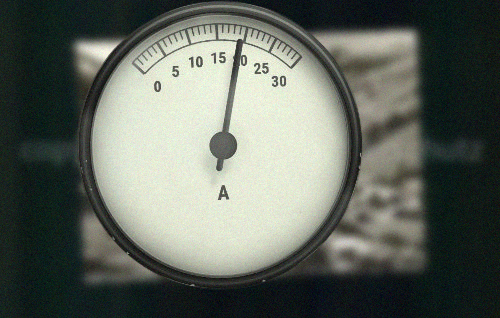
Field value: 19; A
